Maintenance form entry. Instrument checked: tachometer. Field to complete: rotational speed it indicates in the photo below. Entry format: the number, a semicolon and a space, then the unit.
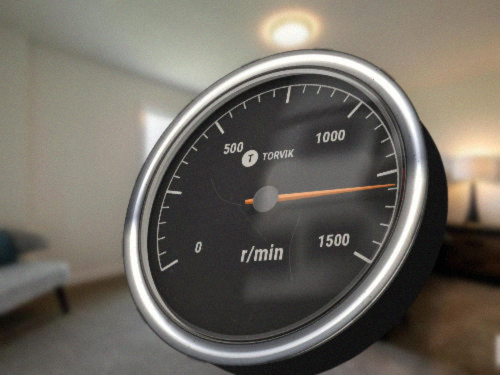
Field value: 1300; rpm
